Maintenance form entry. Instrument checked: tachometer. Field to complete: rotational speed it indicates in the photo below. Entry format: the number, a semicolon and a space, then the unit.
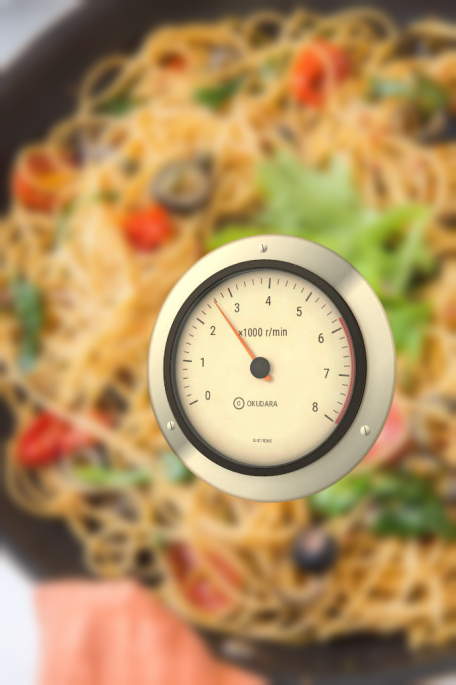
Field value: 2600; rpm
